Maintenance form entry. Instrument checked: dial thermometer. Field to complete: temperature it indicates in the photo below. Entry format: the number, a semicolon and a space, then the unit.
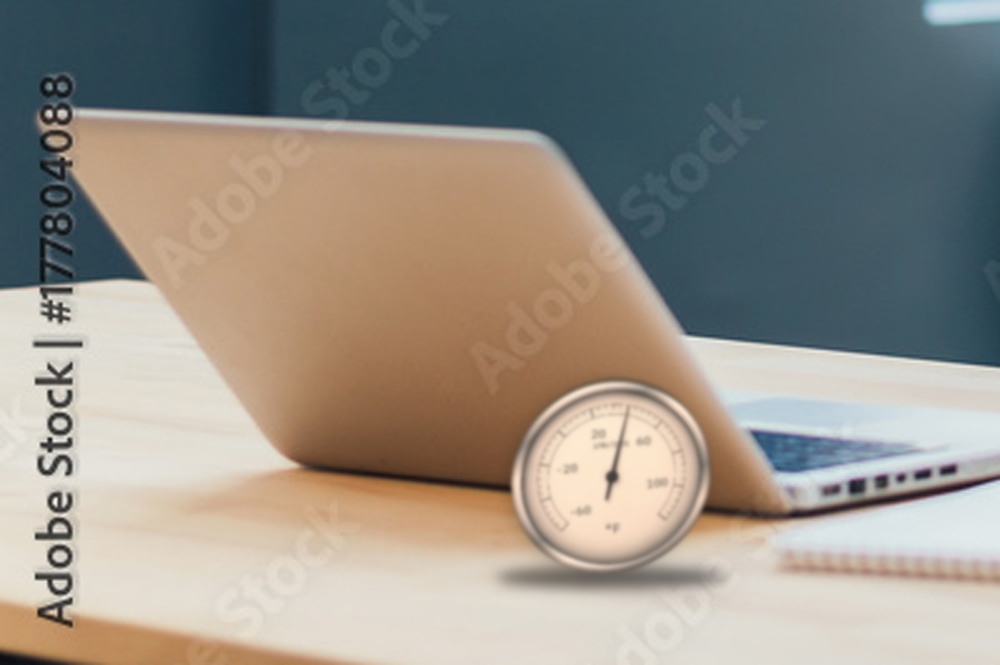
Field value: 40; °F
